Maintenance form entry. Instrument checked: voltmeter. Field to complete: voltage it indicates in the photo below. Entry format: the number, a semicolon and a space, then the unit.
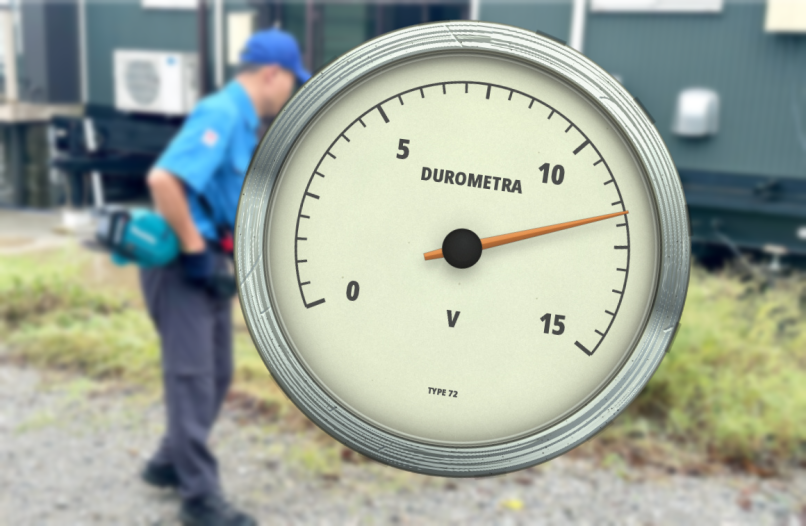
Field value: 11.75; V
